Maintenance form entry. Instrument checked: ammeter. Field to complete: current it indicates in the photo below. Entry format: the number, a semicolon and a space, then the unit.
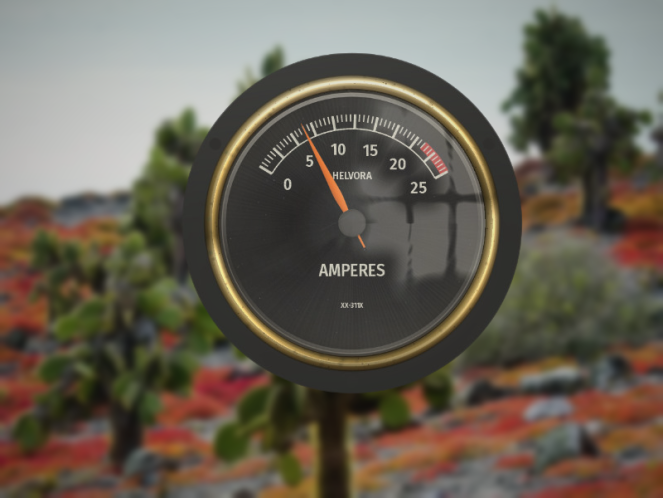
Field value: 6.5; A
